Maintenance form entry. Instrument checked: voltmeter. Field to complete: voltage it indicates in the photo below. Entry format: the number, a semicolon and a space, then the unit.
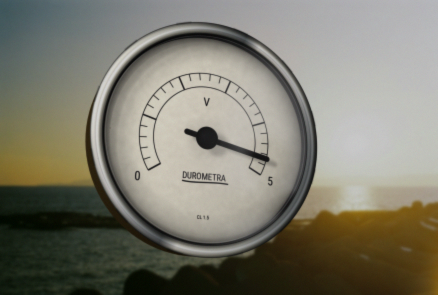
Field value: 4.7; V
